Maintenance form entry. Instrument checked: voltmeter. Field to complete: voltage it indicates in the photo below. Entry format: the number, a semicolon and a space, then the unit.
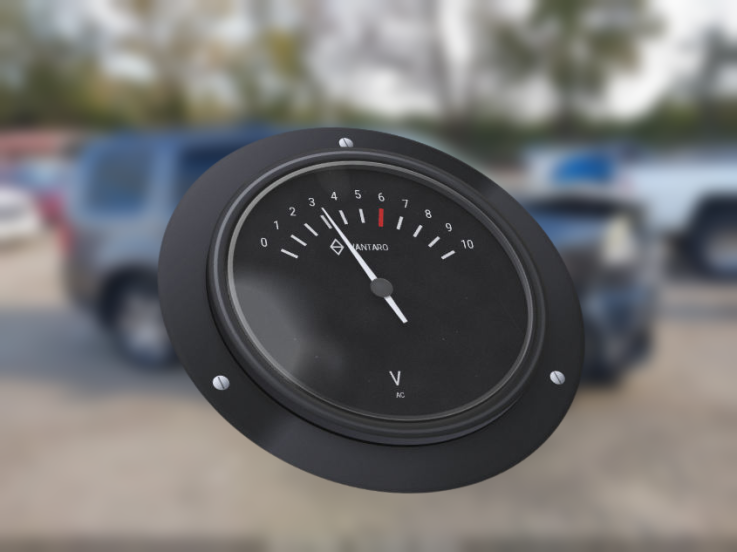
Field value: 3; V
